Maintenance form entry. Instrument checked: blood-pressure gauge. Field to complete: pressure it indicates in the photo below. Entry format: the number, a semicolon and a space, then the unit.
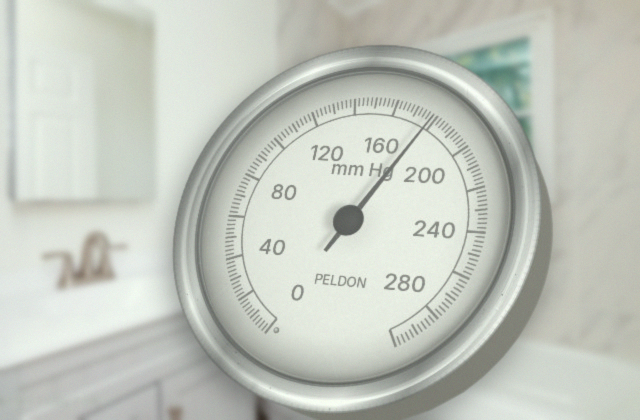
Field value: 180; mmHg
